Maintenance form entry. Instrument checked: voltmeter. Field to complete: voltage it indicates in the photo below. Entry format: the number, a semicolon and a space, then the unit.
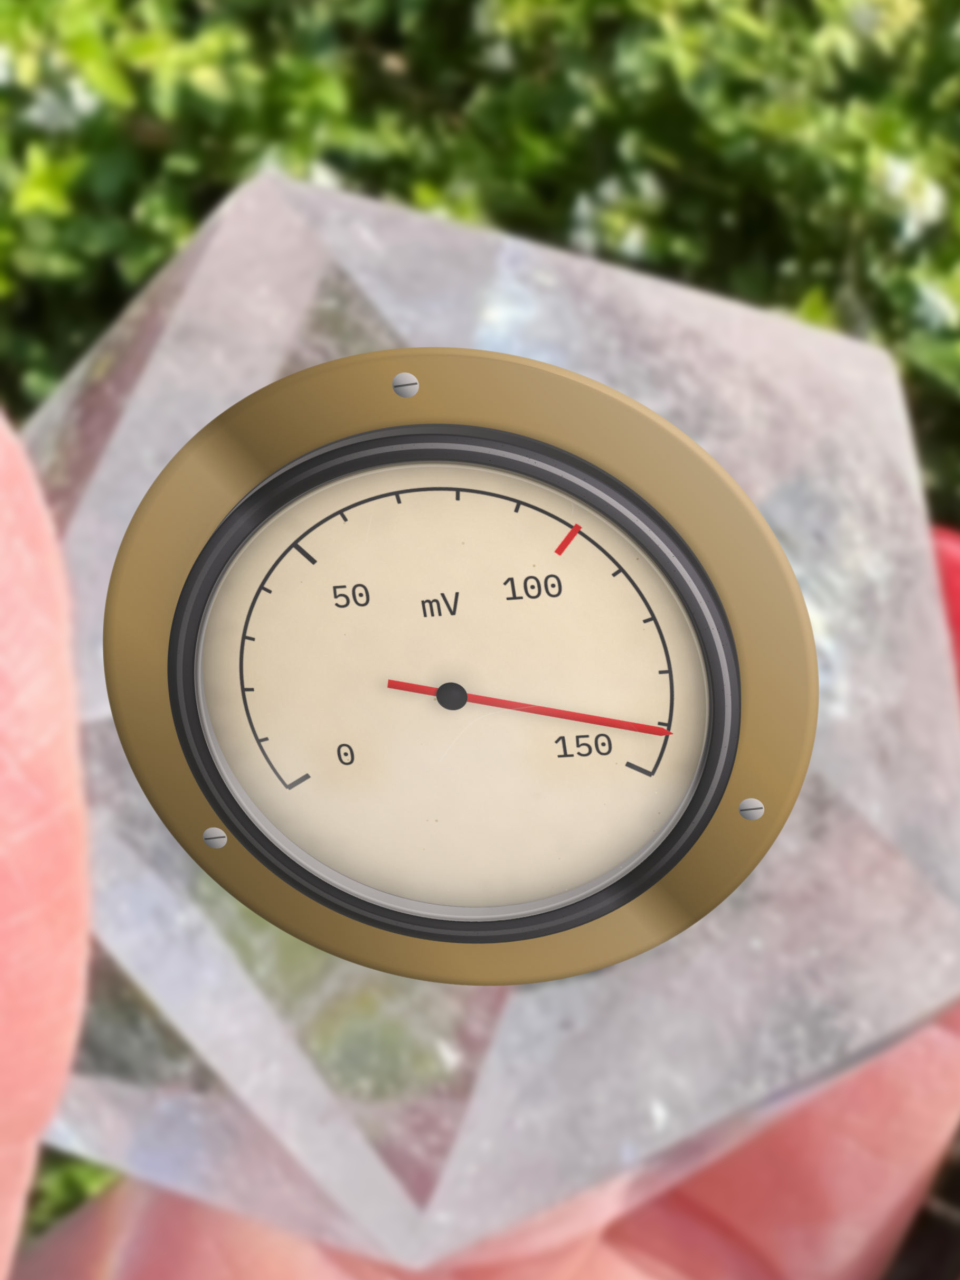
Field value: 140; mV
